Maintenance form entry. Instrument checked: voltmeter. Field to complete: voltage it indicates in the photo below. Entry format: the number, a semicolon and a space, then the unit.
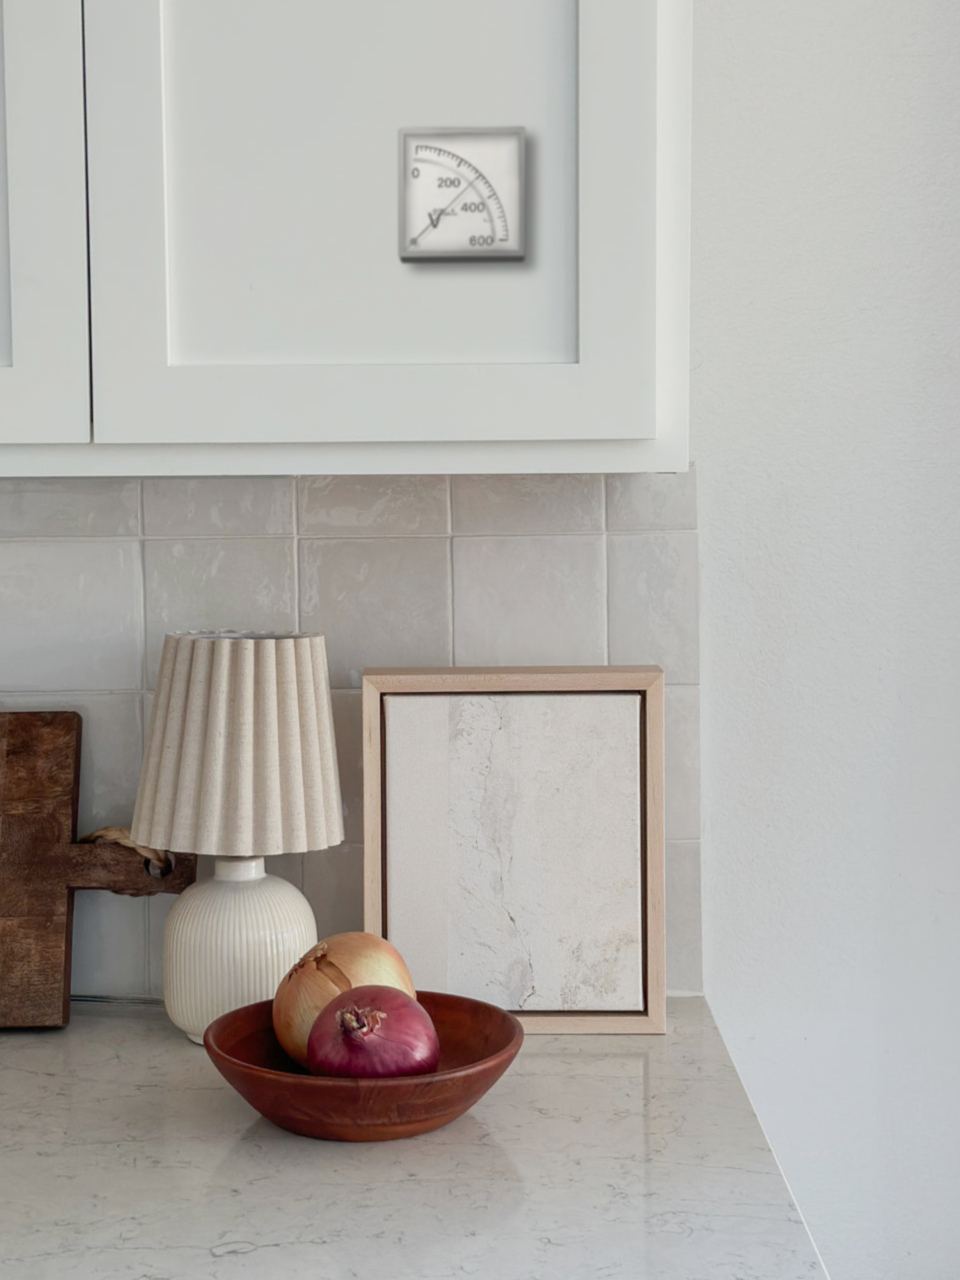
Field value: 300; V
